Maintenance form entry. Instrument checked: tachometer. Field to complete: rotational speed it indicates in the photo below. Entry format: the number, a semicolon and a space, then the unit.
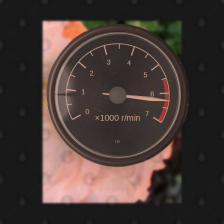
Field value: 6250; rpm
